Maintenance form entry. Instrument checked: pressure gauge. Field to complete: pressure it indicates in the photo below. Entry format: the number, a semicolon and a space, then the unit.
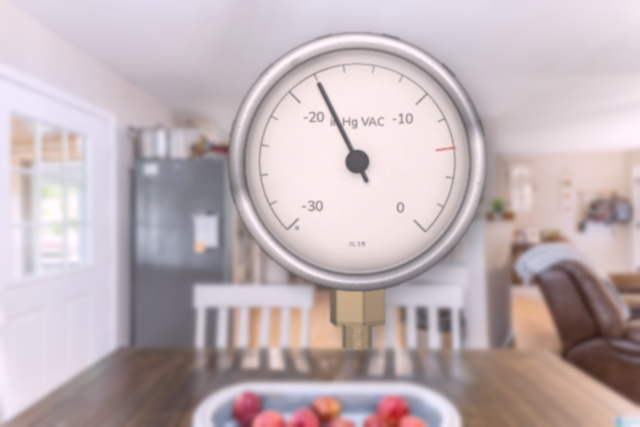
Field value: -18; inHg
